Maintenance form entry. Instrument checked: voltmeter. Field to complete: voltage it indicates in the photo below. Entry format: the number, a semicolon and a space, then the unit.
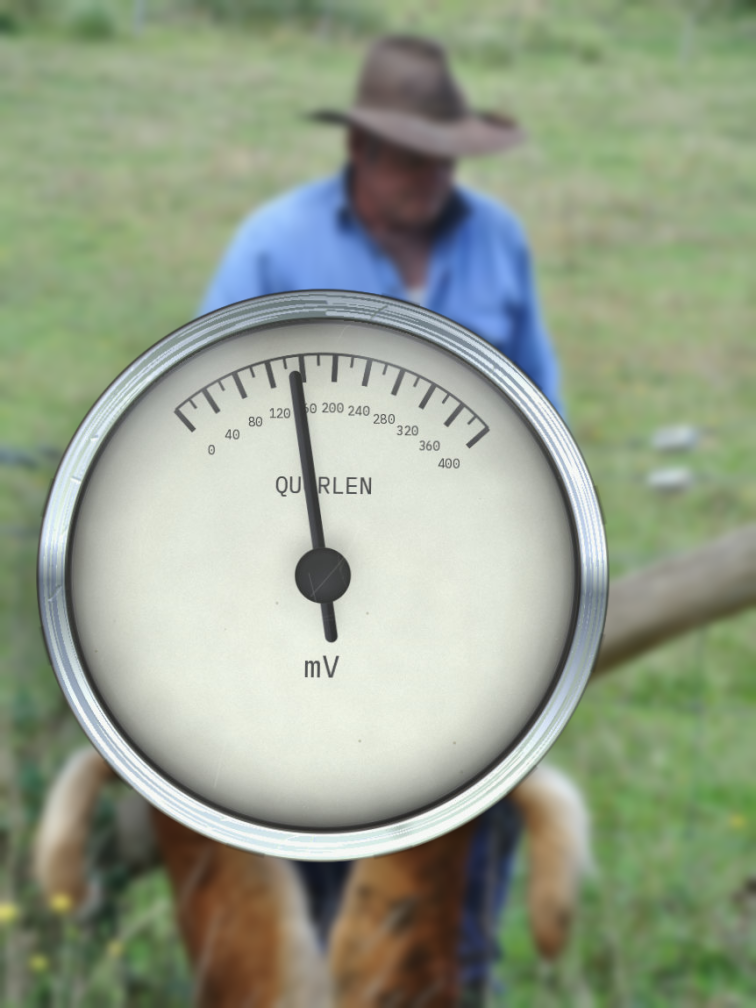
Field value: 150; mV
